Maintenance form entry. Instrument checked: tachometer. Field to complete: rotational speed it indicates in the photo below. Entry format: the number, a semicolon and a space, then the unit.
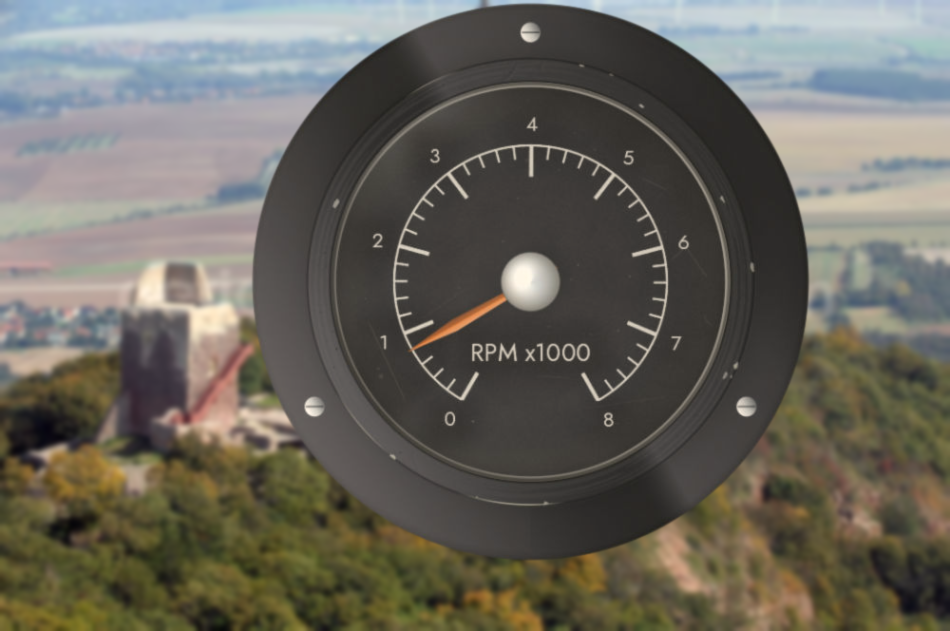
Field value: 800; rpm
